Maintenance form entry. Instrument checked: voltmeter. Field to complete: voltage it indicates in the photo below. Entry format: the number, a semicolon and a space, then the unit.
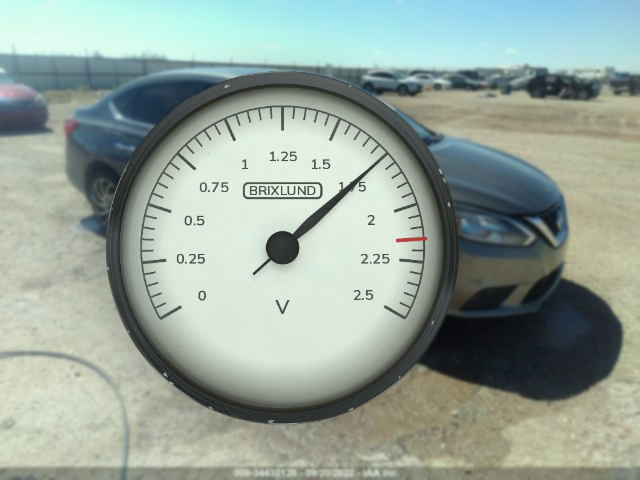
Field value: 1.75; V
